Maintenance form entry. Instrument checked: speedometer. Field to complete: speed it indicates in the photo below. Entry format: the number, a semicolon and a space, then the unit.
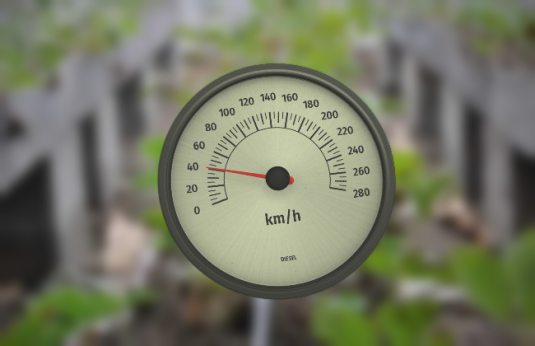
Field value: 40; km/h
